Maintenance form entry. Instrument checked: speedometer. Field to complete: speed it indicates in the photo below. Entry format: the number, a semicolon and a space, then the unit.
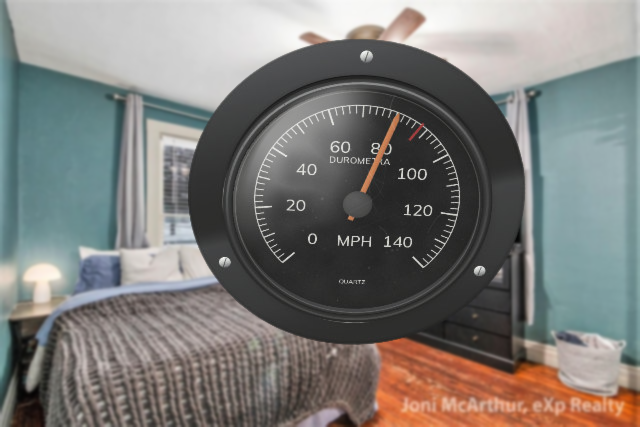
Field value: 80; mph
